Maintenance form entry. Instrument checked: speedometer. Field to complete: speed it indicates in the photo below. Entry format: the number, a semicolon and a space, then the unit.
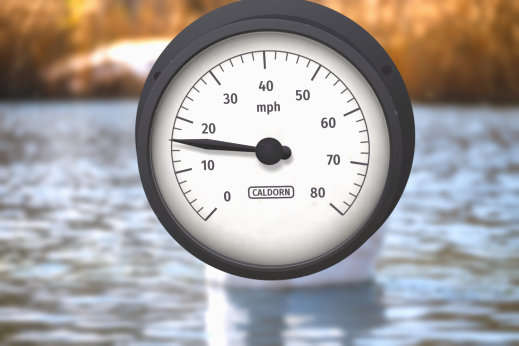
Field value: 16; mph
